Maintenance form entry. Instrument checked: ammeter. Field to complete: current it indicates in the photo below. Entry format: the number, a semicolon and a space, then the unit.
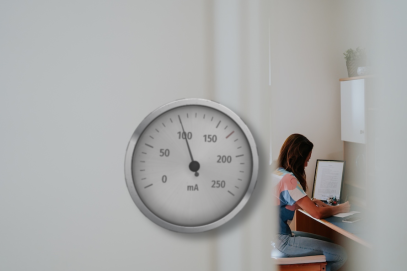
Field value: 100; mA
